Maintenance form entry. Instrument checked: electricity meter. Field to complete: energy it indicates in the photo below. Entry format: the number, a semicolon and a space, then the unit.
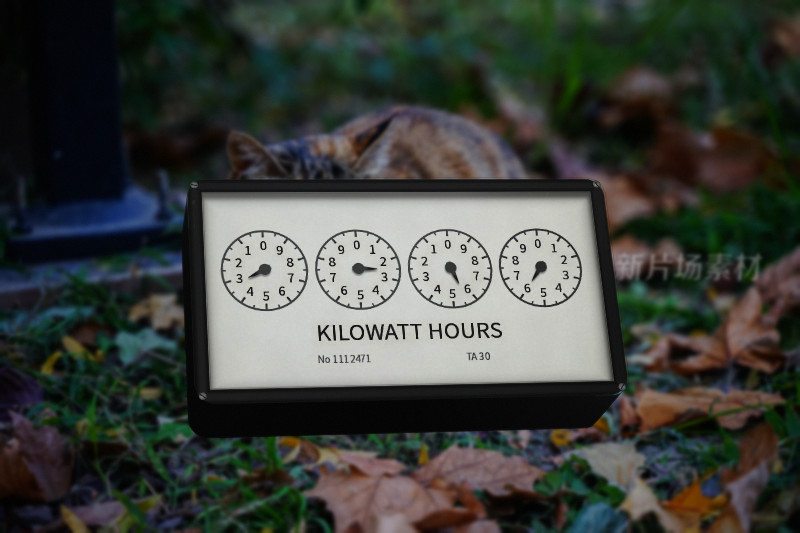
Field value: 3256; kWh
